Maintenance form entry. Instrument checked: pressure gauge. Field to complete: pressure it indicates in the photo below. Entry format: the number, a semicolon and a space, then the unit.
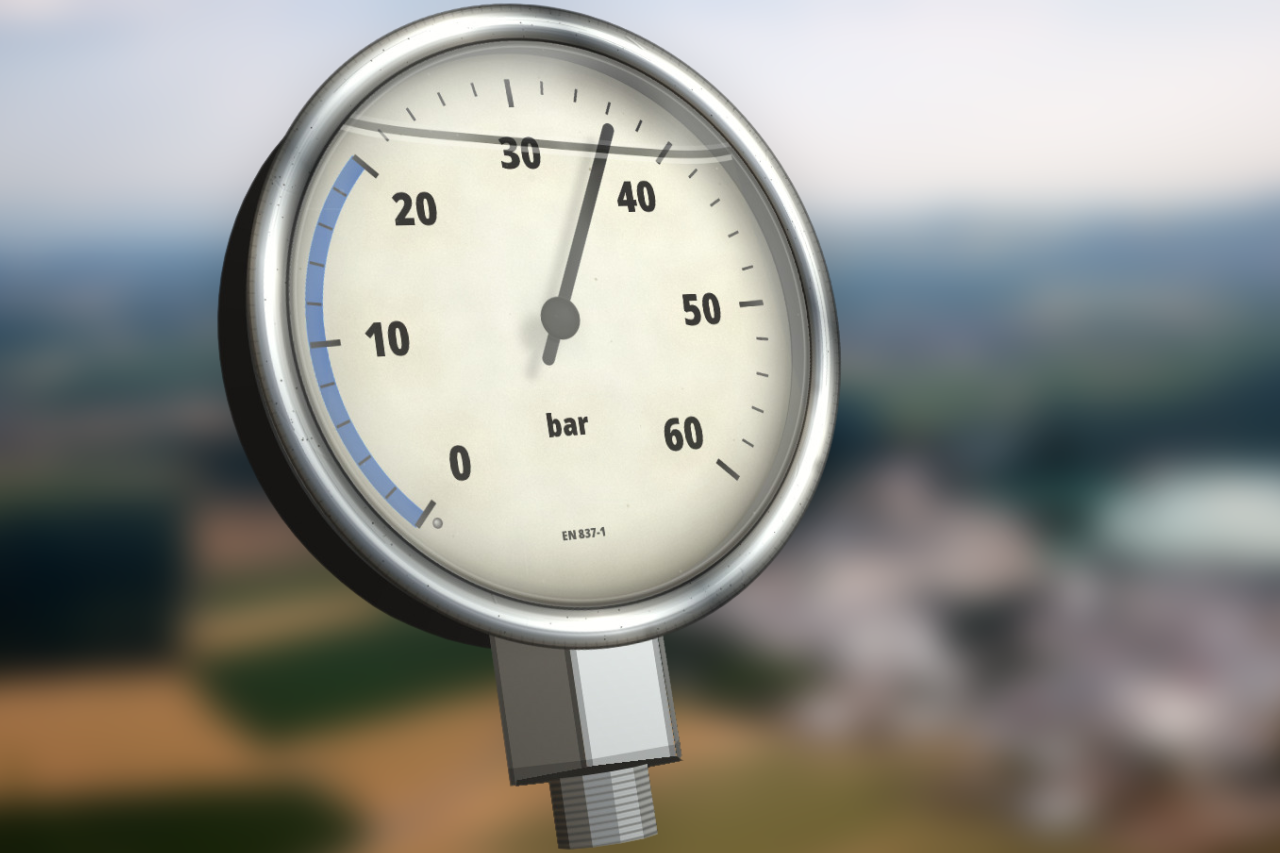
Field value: 36; bar
